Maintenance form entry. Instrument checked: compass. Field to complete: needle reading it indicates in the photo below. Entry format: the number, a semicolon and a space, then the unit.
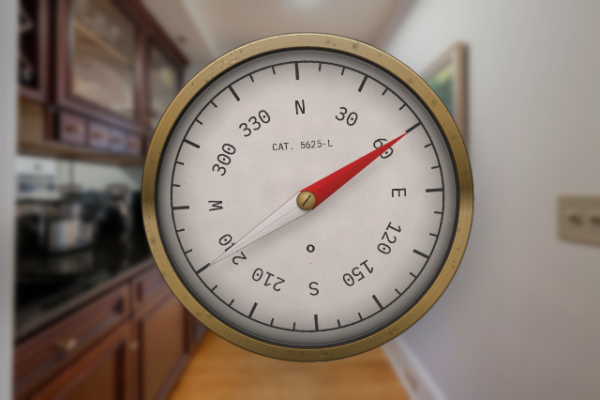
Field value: 60; °
